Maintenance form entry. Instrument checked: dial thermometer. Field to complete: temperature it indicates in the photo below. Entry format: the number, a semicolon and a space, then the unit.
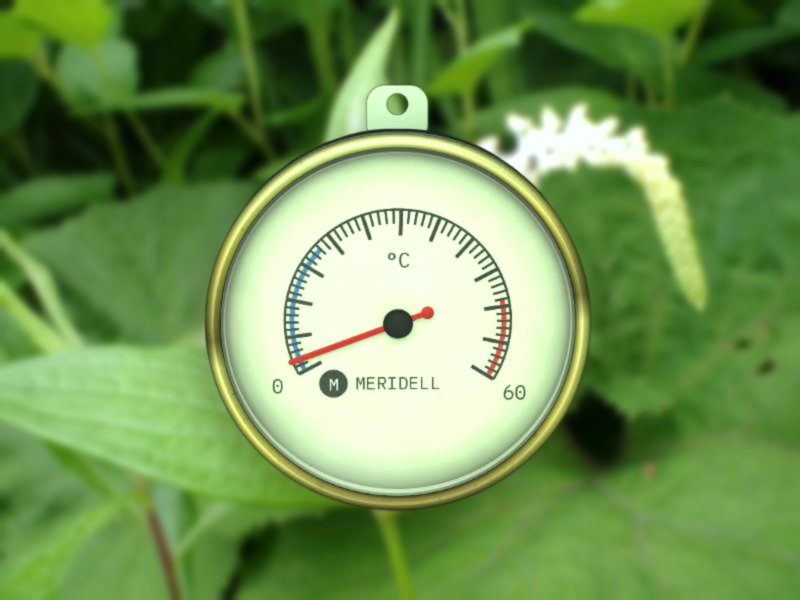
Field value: 2; °C
